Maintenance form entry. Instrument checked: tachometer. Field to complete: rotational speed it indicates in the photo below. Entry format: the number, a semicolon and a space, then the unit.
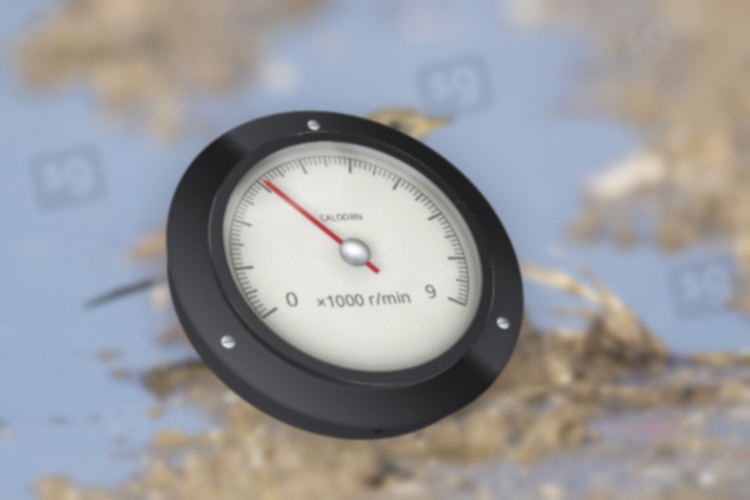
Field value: 3000; rpm
